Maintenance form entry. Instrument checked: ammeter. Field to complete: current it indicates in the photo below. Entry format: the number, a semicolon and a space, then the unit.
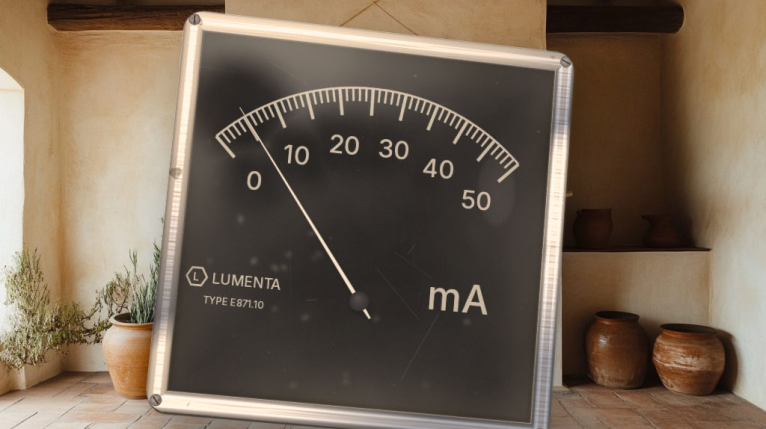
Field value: 5; mA
